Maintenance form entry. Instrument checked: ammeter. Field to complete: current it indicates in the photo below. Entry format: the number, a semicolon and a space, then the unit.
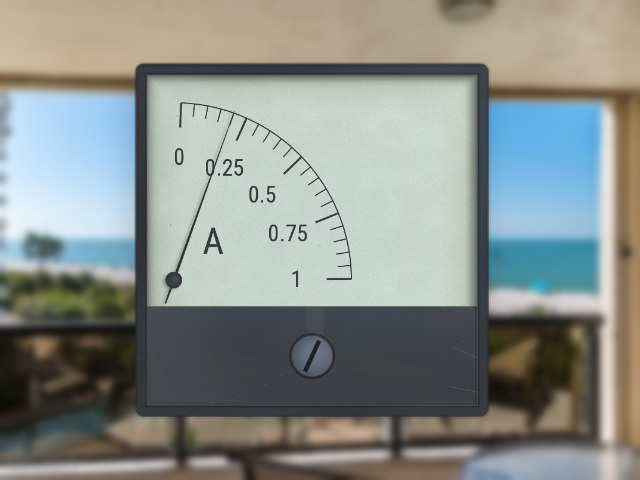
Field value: 0.2; A
